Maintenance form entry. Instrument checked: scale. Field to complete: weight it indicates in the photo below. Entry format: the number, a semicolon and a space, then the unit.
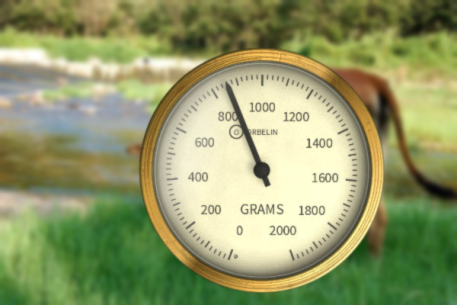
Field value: 860; g
